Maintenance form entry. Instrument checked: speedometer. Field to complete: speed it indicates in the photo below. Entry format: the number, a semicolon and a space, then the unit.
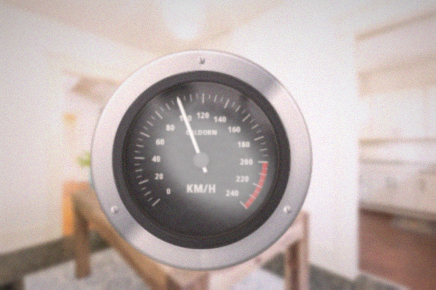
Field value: 100; km/h
